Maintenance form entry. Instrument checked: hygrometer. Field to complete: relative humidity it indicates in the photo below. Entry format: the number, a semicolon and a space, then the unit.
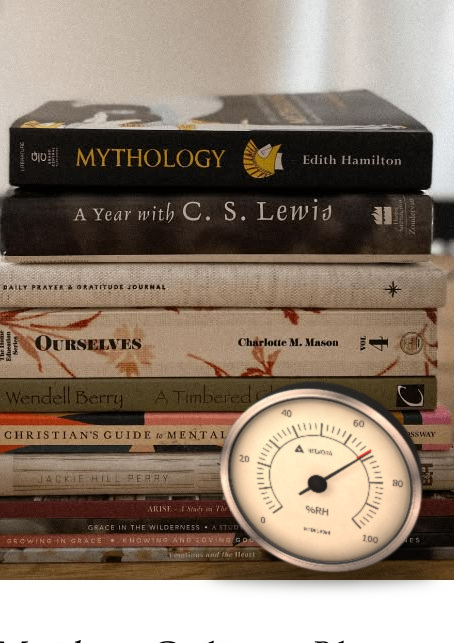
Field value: 68; %
